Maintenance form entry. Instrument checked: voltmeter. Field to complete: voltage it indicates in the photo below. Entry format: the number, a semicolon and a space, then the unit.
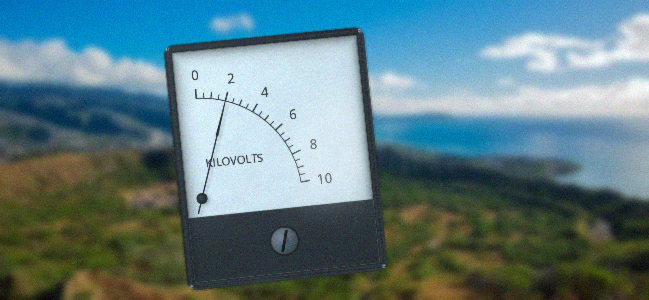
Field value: 2; kV
